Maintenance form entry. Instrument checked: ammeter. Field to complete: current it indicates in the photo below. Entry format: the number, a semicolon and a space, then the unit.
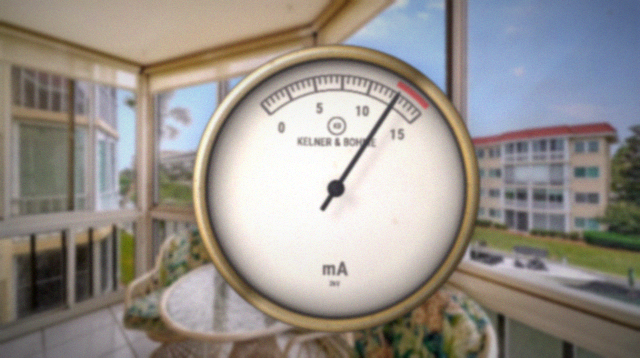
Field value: 12.5; mA
